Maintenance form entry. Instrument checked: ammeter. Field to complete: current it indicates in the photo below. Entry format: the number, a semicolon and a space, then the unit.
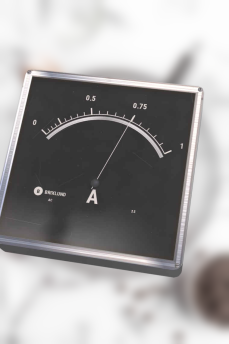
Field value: 0.75; A
